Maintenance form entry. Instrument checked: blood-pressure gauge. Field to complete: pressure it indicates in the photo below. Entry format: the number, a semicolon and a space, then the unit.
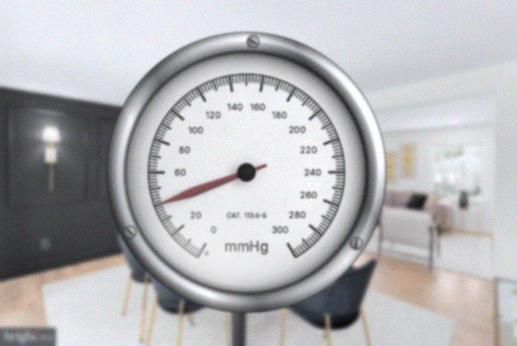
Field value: 40; mmHg
